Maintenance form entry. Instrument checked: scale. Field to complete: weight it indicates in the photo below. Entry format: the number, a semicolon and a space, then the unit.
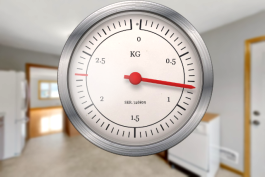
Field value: 0.8; kg
